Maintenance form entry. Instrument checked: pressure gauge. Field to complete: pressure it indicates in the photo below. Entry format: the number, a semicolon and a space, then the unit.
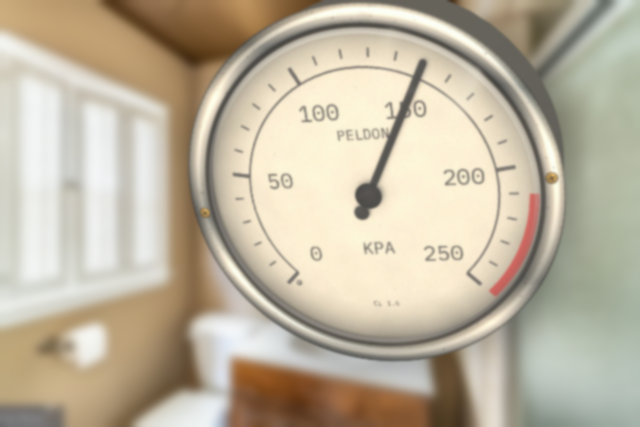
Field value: 150; kPa
